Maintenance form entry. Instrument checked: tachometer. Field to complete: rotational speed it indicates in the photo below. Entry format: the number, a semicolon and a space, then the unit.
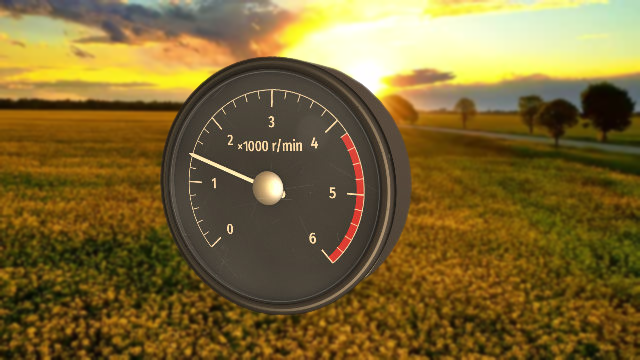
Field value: 1400; rpm
